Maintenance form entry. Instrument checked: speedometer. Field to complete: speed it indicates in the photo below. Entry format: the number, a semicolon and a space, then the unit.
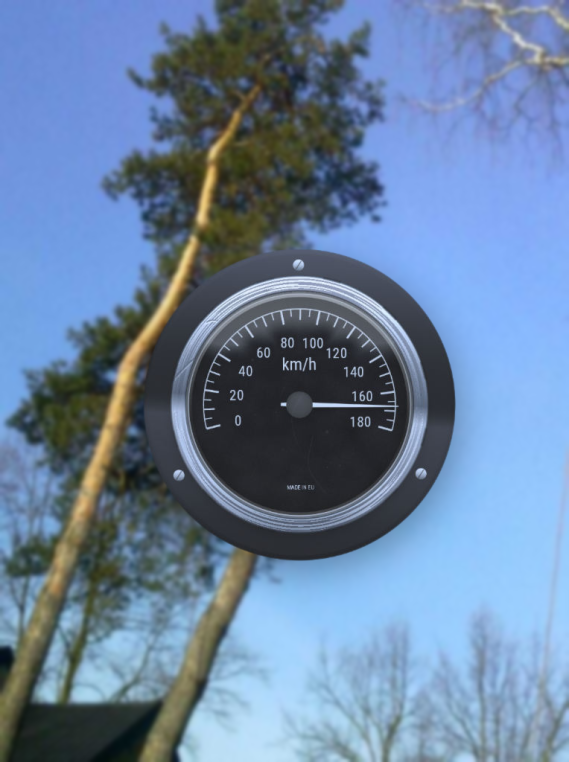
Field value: 167.5; km/h
